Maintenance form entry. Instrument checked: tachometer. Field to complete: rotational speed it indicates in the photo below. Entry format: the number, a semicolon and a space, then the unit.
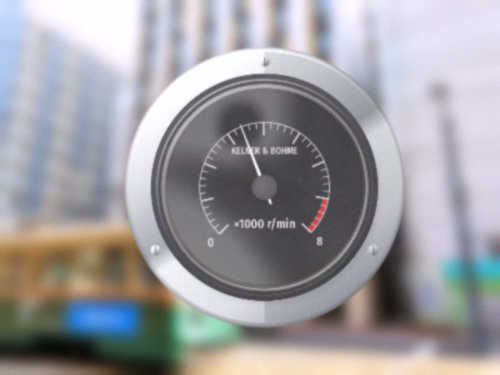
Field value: 3400; rpm
